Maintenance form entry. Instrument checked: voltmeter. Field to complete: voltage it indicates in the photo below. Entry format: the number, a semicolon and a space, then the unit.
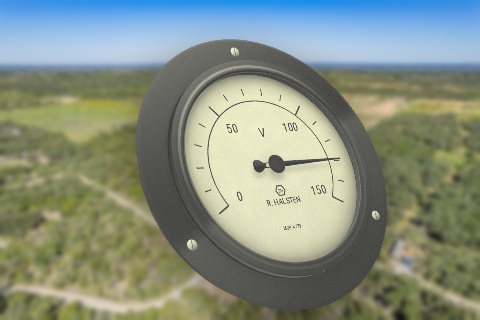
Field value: 130; V
